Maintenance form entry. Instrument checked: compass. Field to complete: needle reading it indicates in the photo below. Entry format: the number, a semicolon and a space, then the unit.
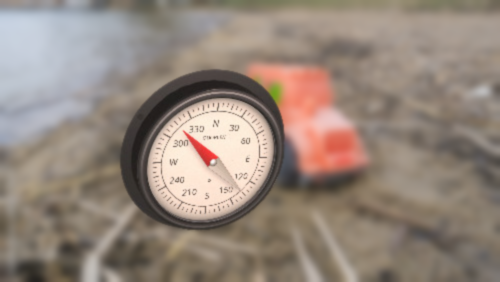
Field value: 315; °
